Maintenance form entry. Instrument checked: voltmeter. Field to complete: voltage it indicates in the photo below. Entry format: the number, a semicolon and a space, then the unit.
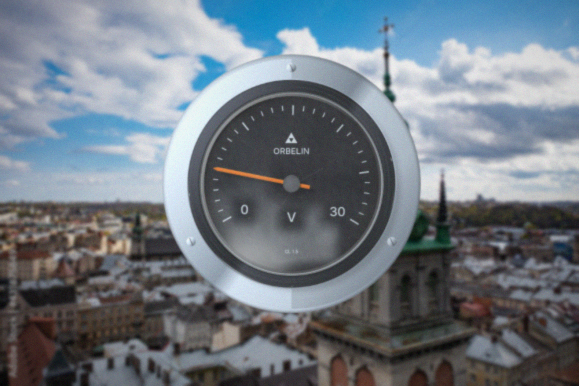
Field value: 5; V
